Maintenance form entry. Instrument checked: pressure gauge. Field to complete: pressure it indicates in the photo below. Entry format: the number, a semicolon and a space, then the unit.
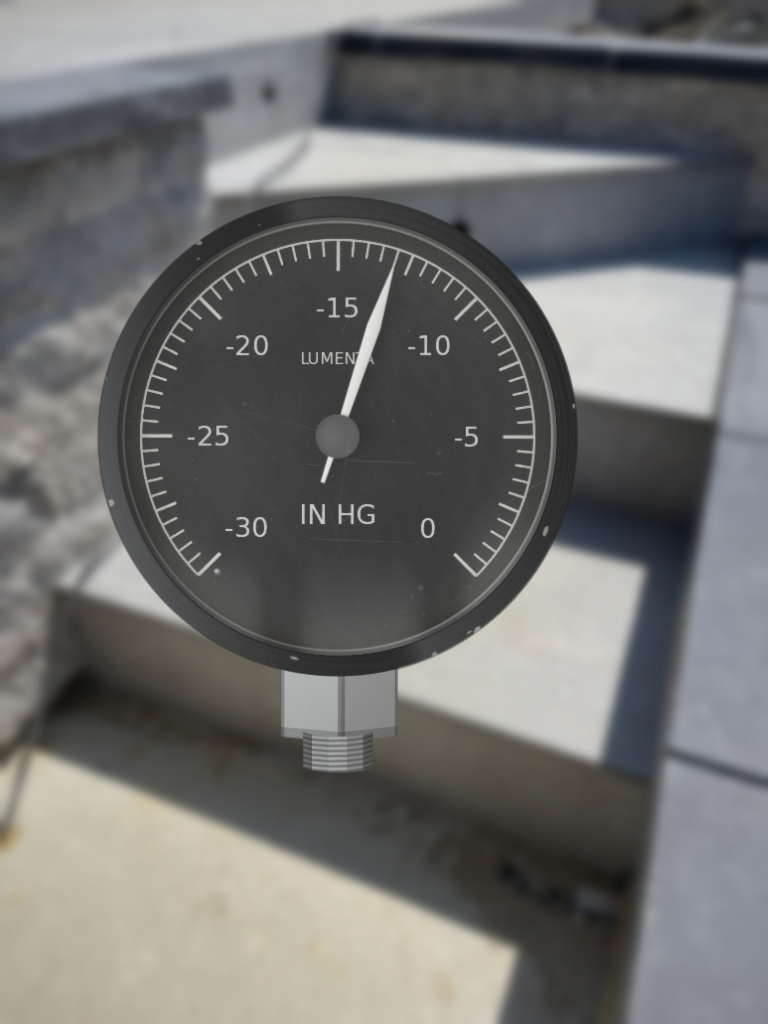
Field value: -13; inHg
